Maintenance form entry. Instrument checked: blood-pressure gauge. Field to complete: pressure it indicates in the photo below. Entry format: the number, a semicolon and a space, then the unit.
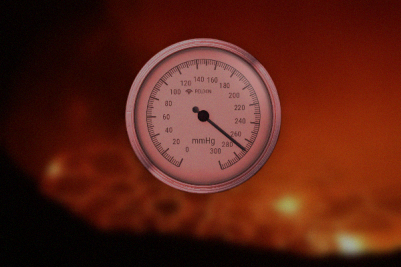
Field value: 270; mmHg
